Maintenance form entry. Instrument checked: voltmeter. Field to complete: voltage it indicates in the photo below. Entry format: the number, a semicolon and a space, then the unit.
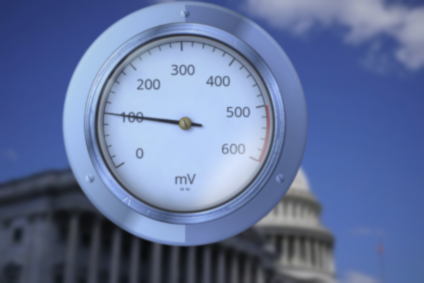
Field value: 100; mV
